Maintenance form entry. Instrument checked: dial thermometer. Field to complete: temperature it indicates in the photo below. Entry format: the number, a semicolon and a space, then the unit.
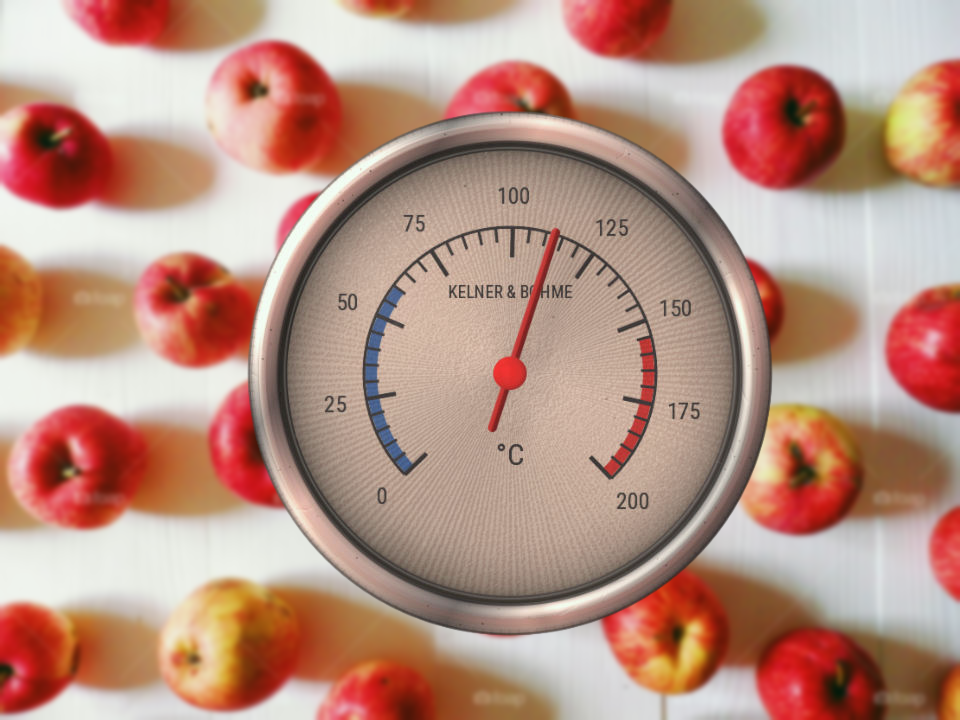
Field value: 112.5; °C
